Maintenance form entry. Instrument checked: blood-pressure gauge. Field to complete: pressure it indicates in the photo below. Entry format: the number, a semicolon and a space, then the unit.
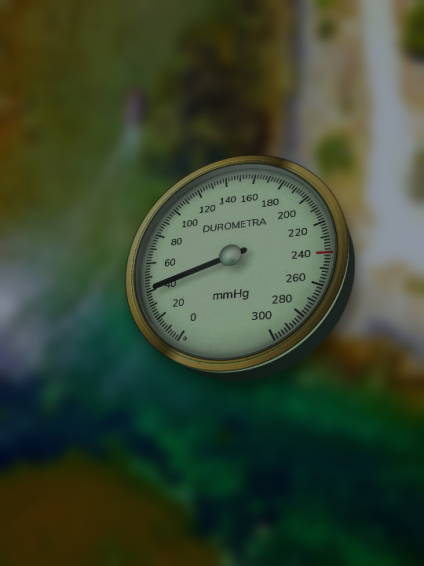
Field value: 40; mmHg
